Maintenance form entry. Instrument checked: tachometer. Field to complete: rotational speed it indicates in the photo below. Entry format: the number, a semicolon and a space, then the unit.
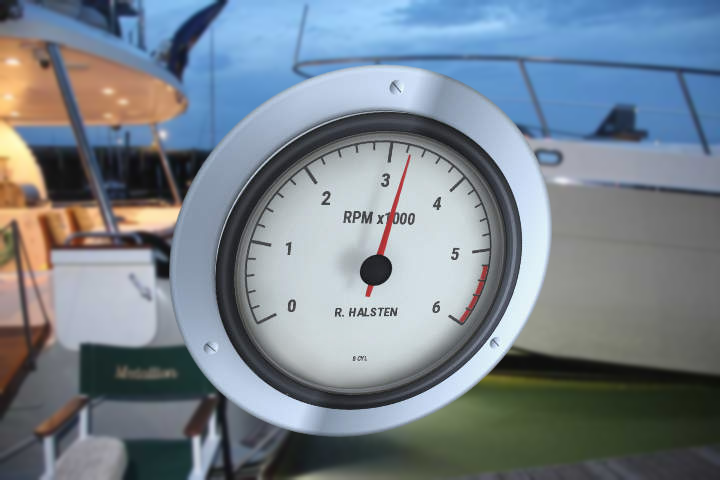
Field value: 3200; rpm
